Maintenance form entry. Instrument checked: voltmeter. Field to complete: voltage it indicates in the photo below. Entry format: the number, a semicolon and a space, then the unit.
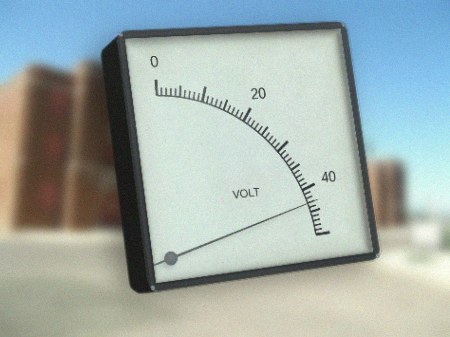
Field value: 43; V
